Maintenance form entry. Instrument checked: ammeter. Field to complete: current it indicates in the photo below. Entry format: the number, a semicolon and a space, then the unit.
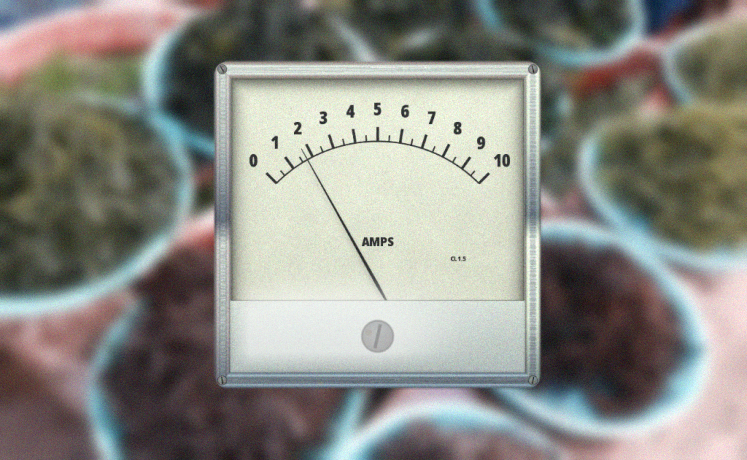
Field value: 1.75; A
